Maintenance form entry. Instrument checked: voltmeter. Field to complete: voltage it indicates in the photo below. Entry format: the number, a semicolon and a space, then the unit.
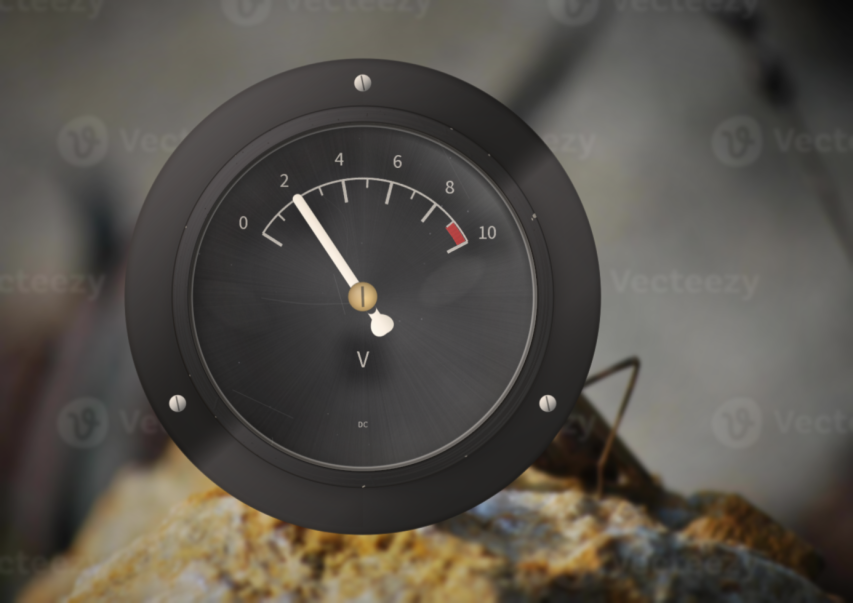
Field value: 2; V
